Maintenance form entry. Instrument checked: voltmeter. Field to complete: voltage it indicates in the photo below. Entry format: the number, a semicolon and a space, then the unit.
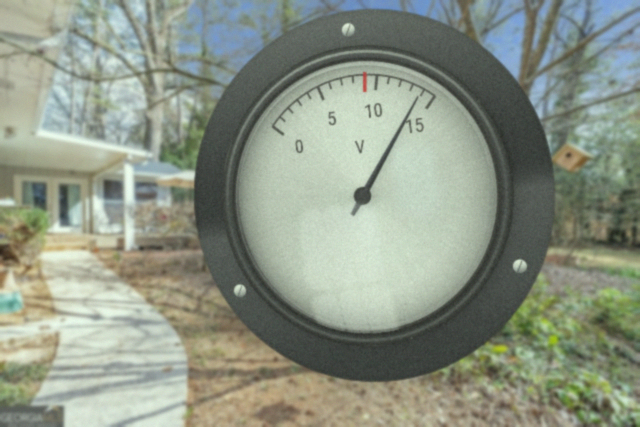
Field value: 14; V
